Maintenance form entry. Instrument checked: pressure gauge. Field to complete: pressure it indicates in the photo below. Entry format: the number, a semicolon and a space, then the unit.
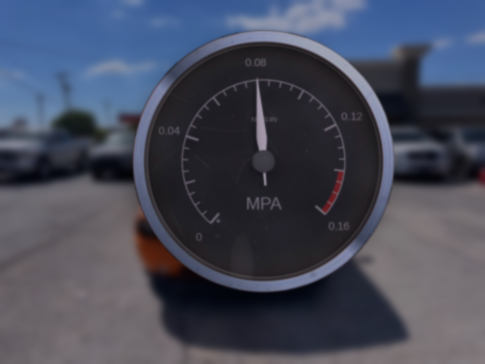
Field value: 0.08; MPa
